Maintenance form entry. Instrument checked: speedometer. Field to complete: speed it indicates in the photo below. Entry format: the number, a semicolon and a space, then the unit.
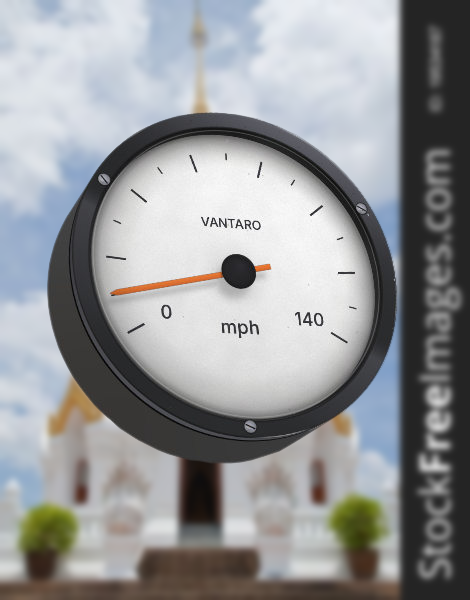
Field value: 10; mph
